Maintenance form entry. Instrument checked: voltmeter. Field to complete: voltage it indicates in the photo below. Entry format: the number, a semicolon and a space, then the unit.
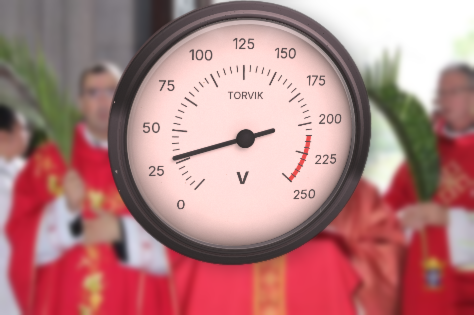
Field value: 30; V
